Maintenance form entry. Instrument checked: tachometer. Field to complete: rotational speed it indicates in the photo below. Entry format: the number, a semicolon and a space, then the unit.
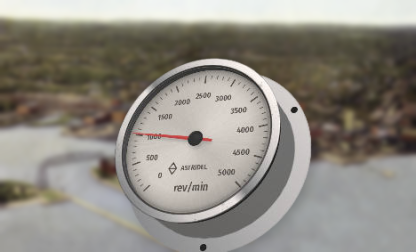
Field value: 1000; rpm
